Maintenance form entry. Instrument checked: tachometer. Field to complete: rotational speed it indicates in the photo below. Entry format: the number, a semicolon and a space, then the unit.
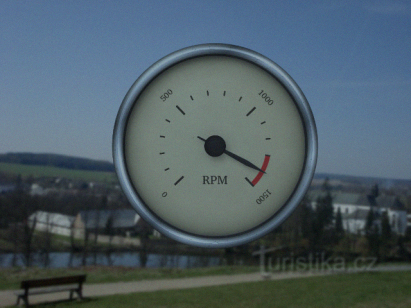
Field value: 1400; rpm
